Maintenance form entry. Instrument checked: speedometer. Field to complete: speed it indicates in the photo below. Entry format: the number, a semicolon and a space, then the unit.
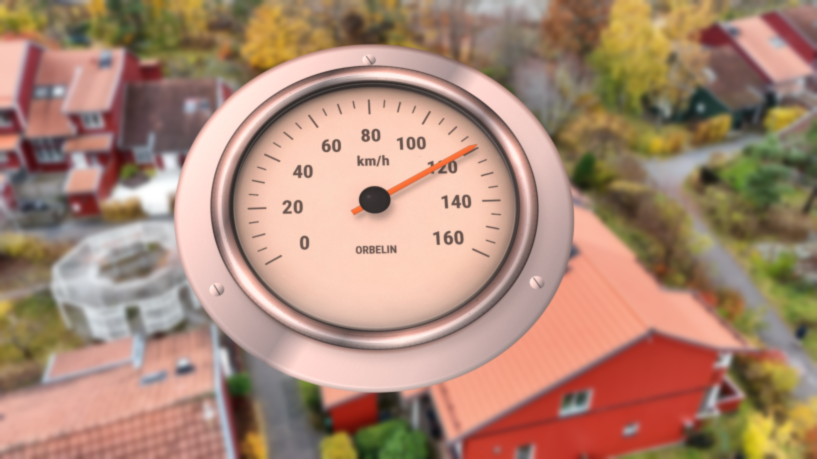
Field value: 120; km/h
